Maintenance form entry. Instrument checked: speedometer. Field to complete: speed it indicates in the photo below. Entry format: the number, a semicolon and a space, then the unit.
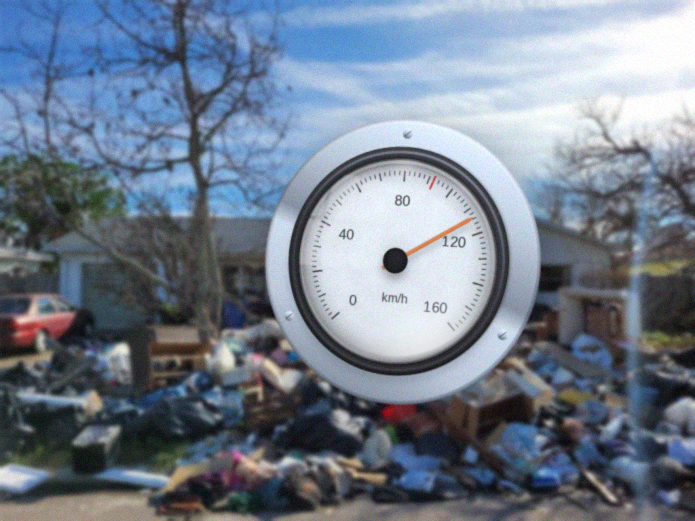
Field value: 114; km/h
